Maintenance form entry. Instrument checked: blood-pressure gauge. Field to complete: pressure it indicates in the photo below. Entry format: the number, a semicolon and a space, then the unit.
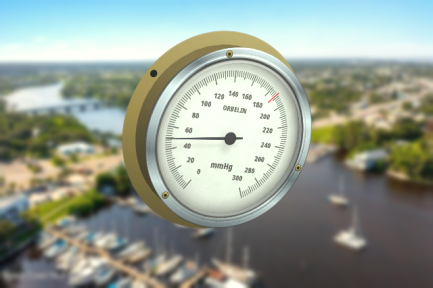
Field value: 50; mmHg
